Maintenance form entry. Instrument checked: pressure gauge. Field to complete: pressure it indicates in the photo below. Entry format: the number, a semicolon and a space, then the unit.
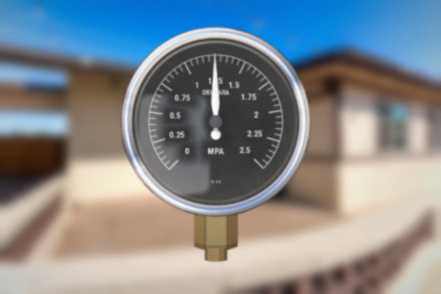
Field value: 1.25; MPa
